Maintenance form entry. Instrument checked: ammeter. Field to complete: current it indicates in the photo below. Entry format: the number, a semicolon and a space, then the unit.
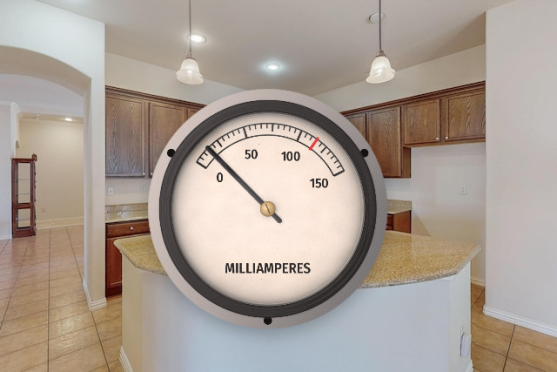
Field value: 15; mA
